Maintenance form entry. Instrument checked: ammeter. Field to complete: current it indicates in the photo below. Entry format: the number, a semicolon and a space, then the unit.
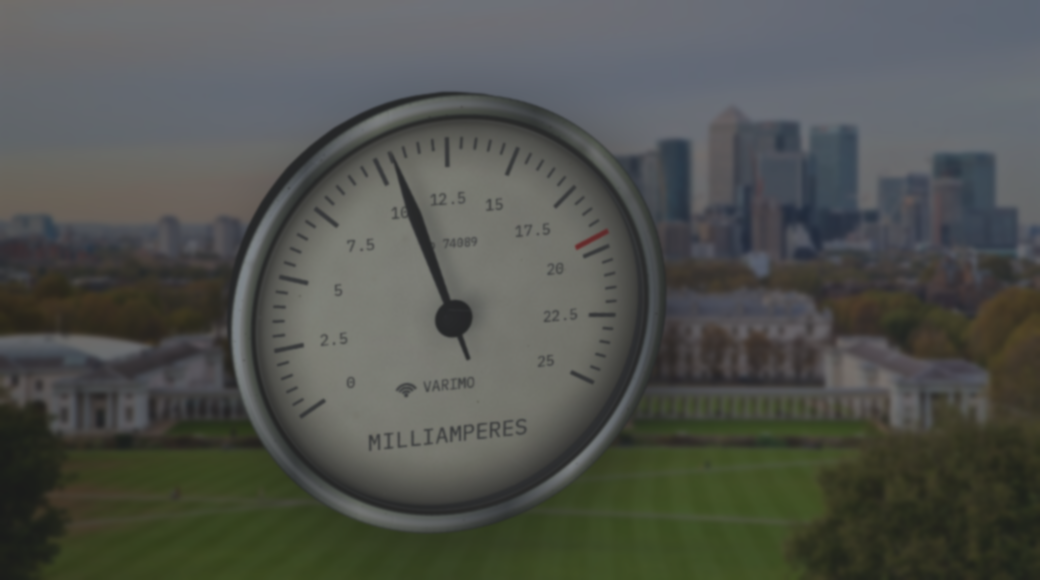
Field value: 10.5; mA
